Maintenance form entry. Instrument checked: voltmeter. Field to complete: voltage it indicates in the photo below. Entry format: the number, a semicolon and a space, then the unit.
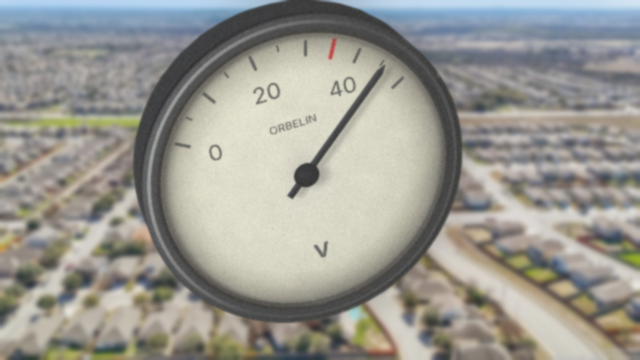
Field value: 45; V
